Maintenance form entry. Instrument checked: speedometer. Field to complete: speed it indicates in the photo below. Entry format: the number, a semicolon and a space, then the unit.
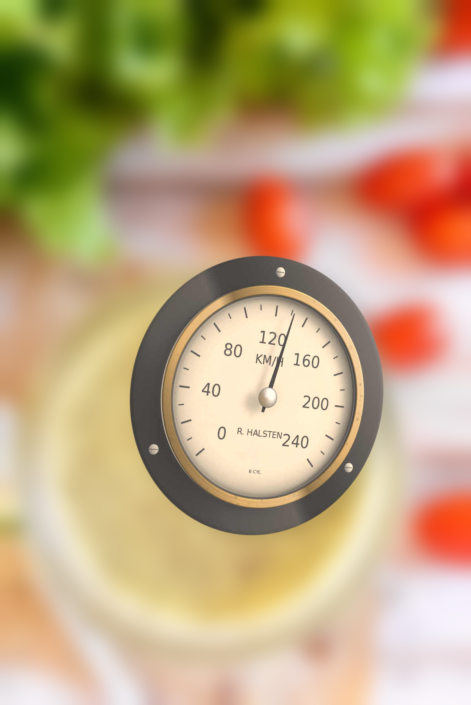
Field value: 130; km/h
